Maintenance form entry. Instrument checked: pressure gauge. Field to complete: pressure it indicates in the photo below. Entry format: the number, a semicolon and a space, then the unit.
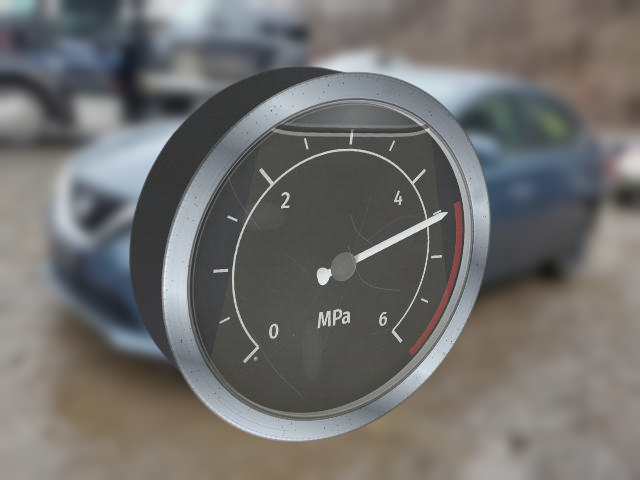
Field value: 4.5; MPa
